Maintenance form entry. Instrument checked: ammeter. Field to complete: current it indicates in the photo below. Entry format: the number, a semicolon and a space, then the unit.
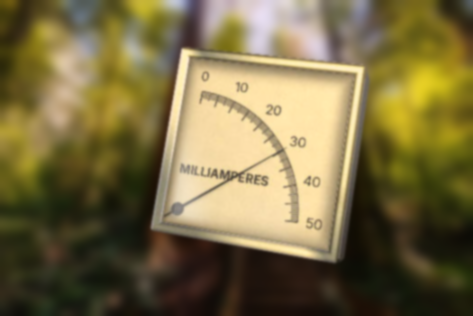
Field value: 30; mA
